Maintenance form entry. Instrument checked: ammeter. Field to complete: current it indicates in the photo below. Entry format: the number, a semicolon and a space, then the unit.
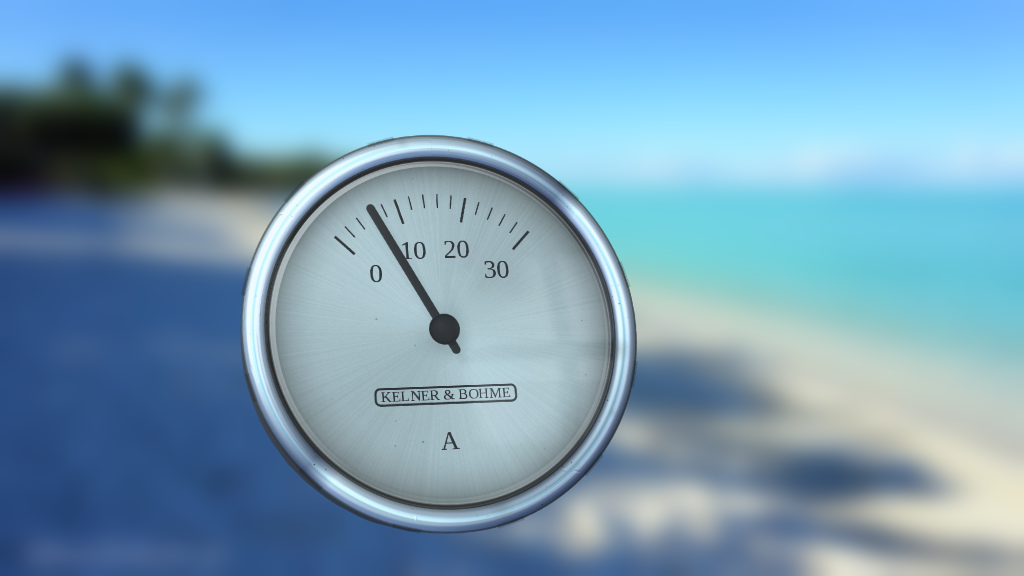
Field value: 6; A
